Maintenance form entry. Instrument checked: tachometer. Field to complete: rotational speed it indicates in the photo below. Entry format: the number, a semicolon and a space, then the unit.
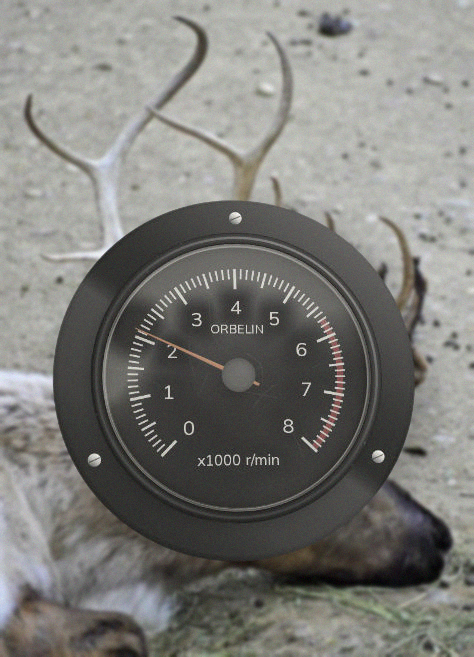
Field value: 2100; rpm
